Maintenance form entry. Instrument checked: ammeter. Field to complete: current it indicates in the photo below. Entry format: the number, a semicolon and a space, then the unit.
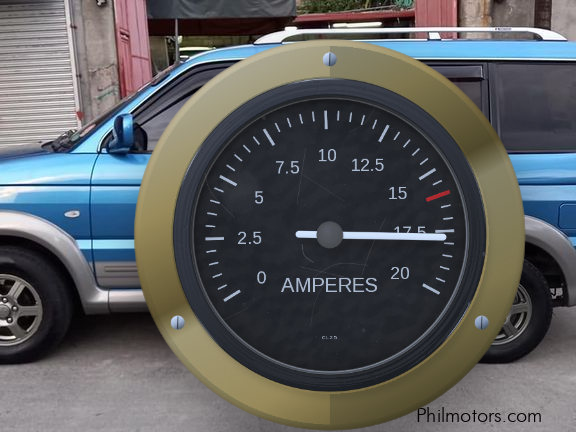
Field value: 17.75; A
